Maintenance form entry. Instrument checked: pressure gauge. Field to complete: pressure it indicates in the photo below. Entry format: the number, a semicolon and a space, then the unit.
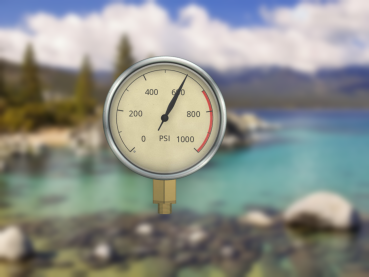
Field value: 600; psi
